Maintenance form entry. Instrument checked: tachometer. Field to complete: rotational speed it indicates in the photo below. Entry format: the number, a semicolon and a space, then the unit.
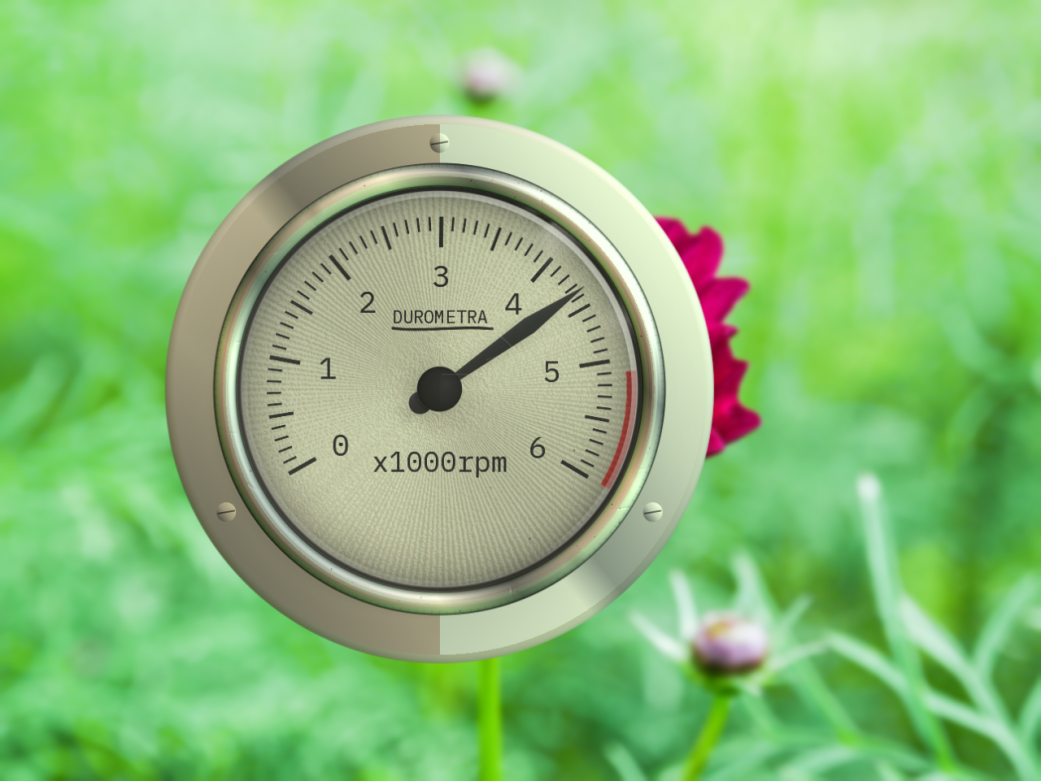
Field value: 4350; rpm
